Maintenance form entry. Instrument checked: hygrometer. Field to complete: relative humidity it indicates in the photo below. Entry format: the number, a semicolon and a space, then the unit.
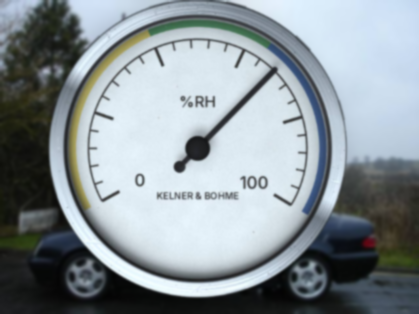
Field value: 68; %
